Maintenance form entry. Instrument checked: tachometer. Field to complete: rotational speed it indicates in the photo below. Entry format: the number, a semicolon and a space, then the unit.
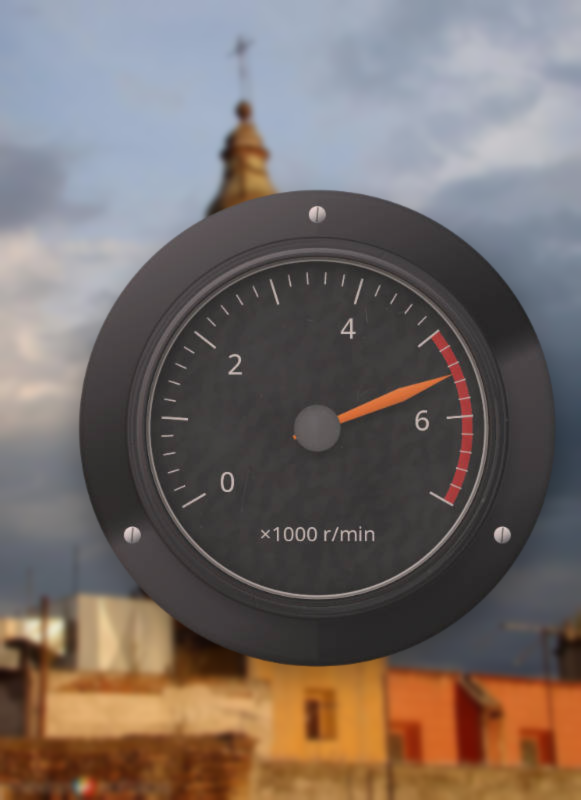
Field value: 5500; rpm
